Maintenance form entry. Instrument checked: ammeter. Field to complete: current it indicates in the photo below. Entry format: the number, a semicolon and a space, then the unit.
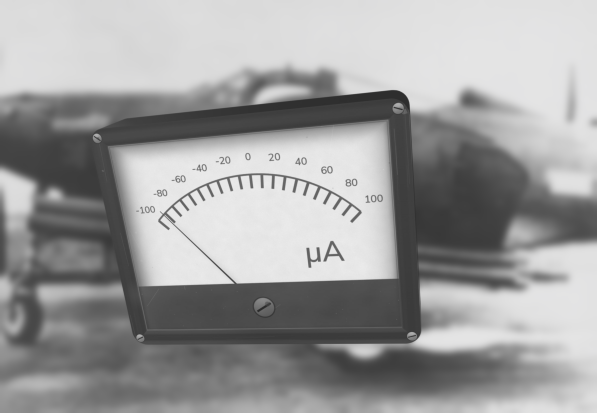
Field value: -90; µA
